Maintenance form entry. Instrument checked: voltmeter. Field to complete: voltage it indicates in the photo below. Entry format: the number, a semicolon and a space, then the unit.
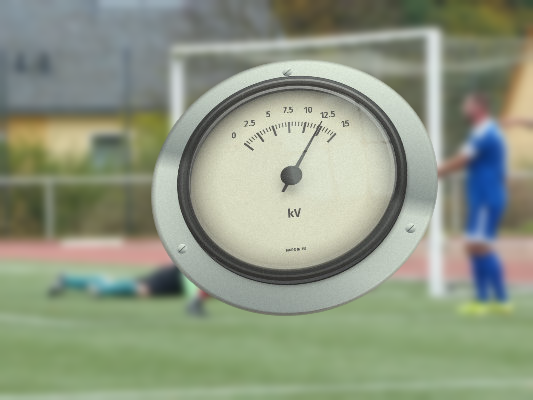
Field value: 12.5; kV
